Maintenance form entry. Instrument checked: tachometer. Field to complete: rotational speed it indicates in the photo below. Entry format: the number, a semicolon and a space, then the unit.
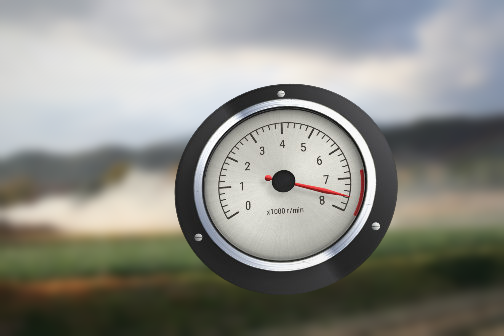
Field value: 7600; rpm
